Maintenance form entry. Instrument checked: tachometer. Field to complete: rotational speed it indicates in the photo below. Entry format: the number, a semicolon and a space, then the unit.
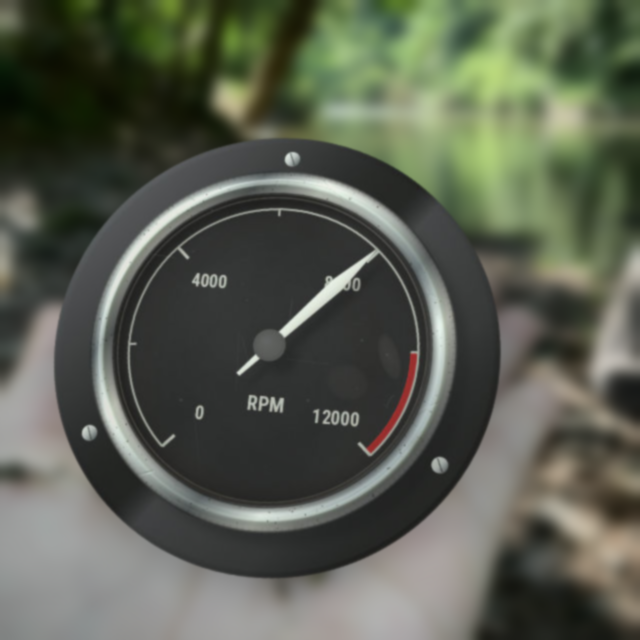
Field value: 8000; rpm
